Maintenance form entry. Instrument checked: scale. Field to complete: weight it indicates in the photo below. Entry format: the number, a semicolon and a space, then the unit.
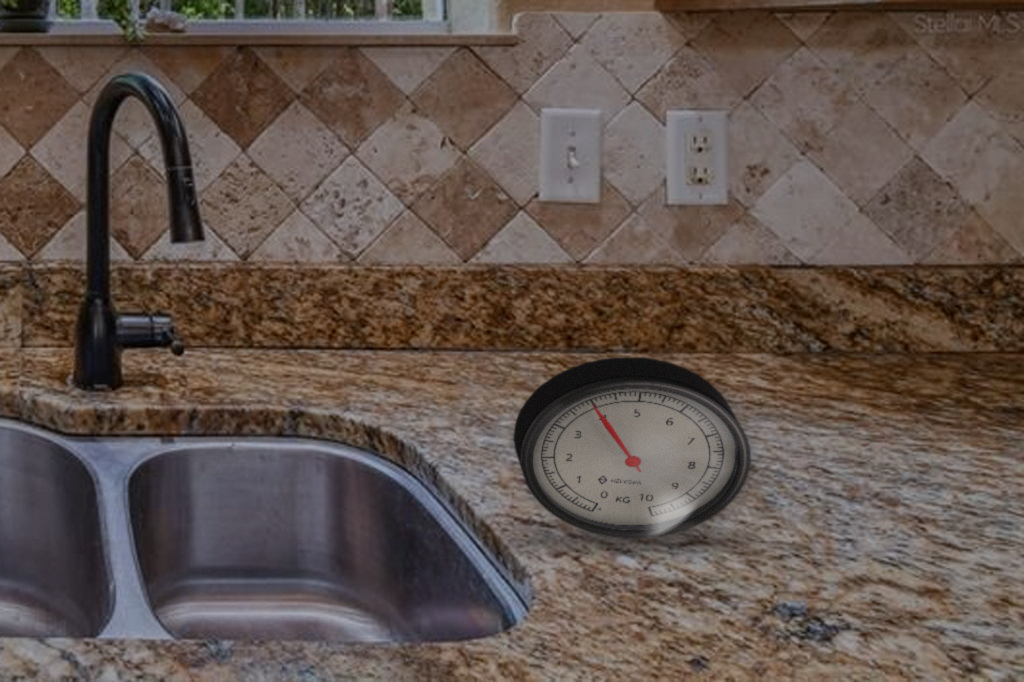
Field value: 4; kg
